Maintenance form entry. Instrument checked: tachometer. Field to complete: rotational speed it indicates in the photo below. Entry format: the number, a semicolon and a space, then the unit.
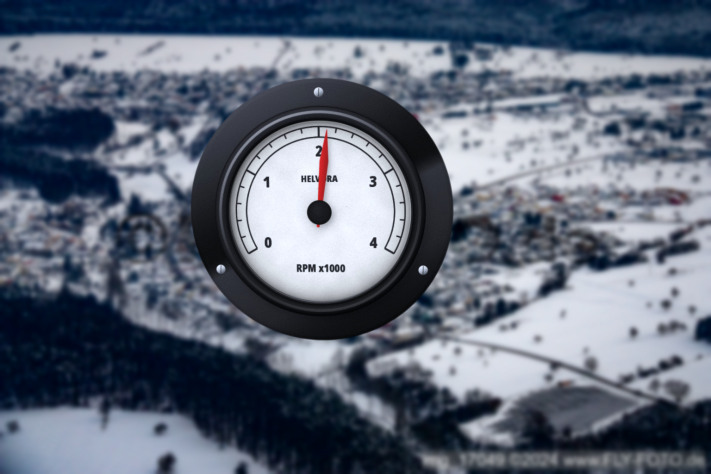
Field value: 2100; rpm
